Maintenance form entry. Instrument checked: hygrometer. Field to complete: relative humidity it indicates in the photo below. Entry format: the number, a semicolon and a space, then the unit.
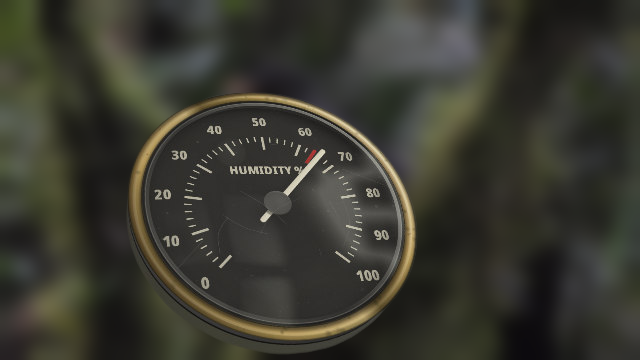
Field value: 66; %
